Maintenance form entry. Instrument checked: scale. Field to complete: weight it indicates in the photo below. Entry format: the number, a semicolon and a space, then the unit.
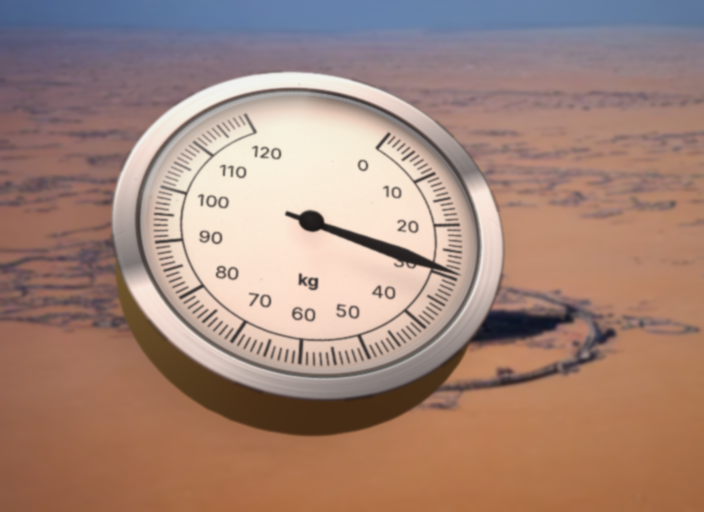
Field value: 30; kg
